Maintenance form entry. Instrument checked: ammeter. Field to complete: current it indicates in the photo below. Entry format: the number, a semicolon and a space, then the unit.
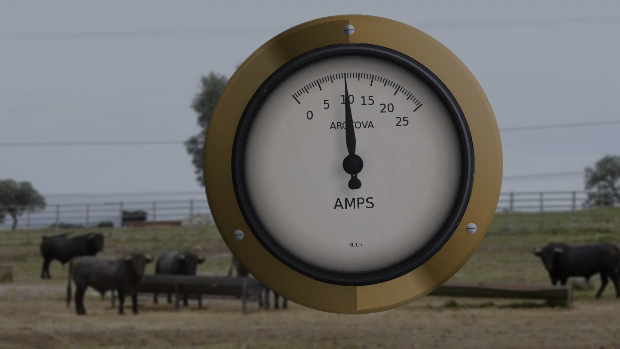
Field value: 10; A
